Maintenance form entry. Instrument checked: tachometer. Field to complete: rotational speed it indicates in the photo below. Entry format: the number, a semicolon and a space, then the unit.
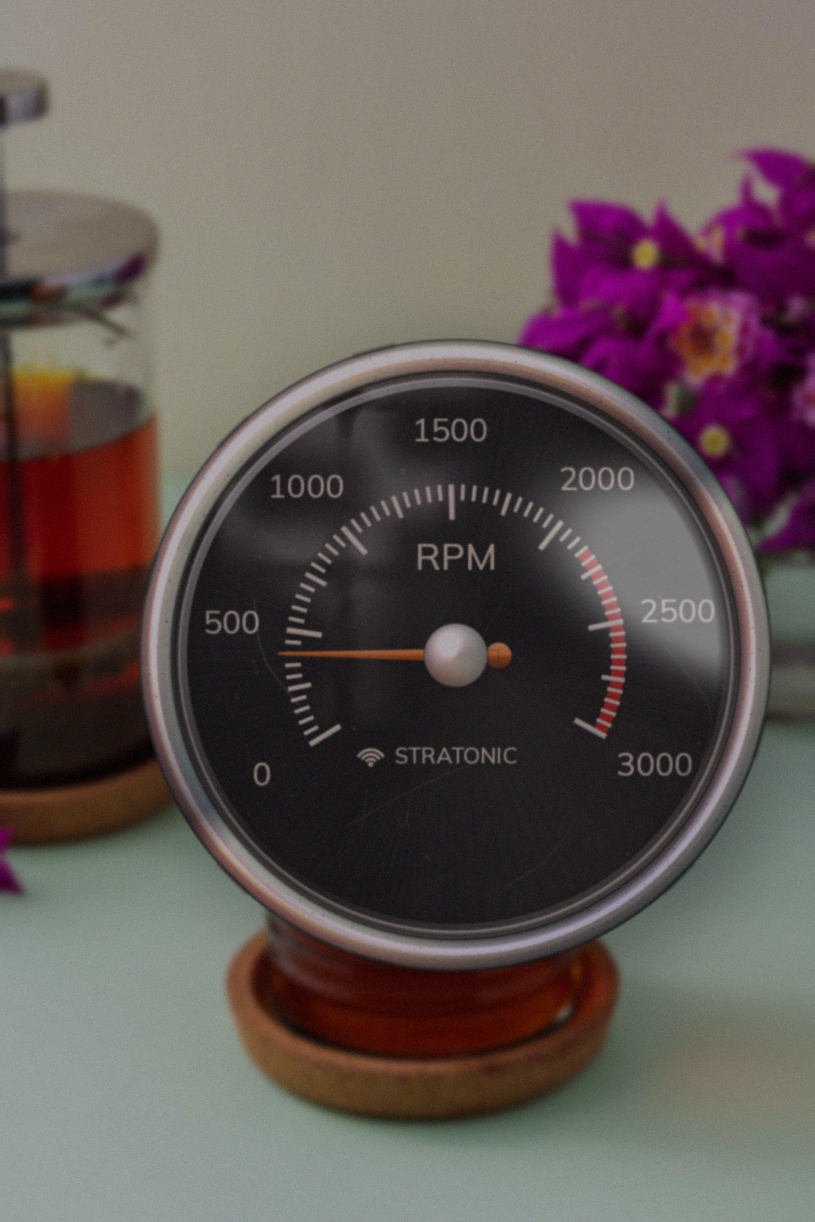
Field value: 400; rpm
